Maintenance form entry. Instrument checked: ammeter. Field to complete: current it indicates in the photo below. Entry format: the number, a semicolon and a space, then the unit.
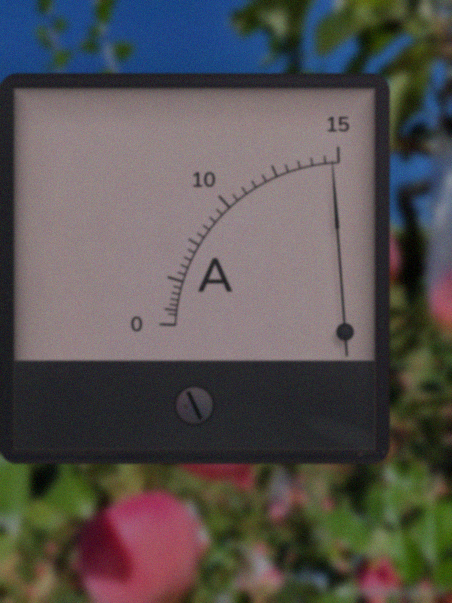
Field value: 14.75; A
